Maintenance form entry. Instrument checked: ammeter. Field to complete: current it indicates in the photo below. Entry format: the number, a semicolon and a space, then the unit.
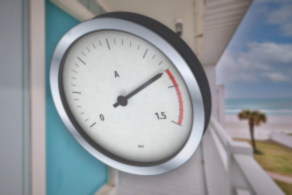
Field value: 1.15; A
